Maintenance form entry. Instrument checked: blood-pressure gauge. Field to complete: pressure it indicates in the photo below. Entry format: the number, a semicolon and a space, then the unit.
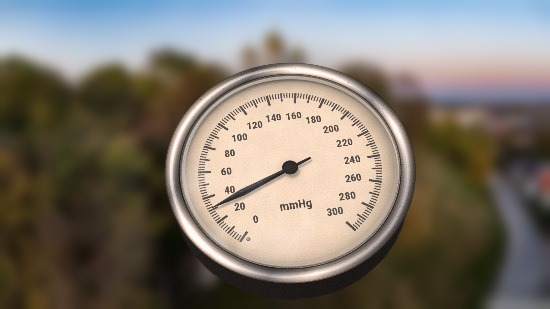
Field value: 30; mmHg
